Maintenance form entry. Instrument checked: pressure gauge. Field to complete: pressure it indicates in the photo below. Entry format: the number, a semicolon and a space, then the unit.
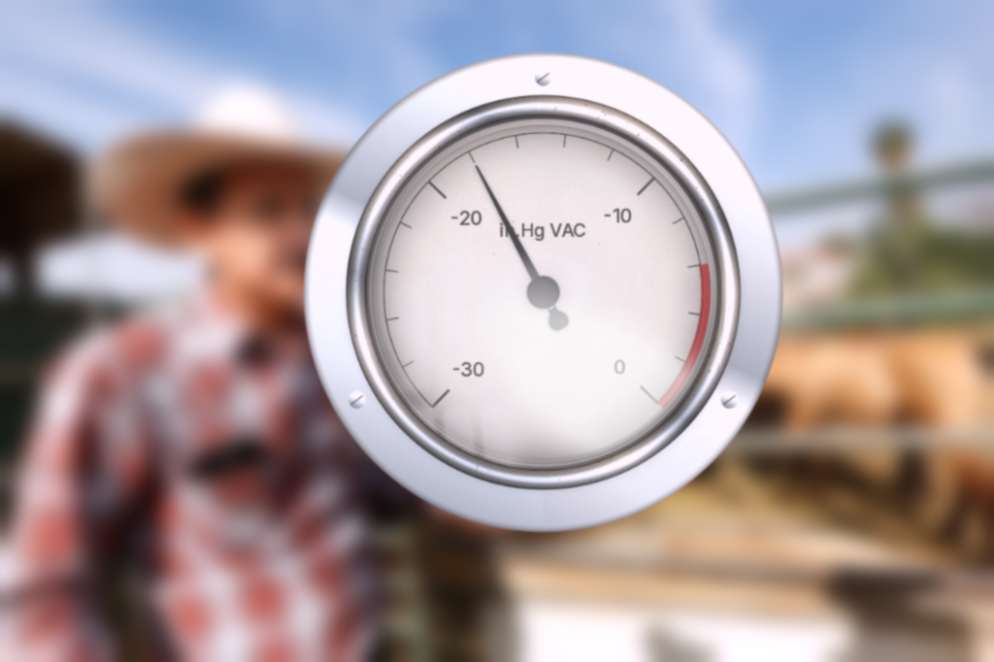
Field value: -18; inHg
